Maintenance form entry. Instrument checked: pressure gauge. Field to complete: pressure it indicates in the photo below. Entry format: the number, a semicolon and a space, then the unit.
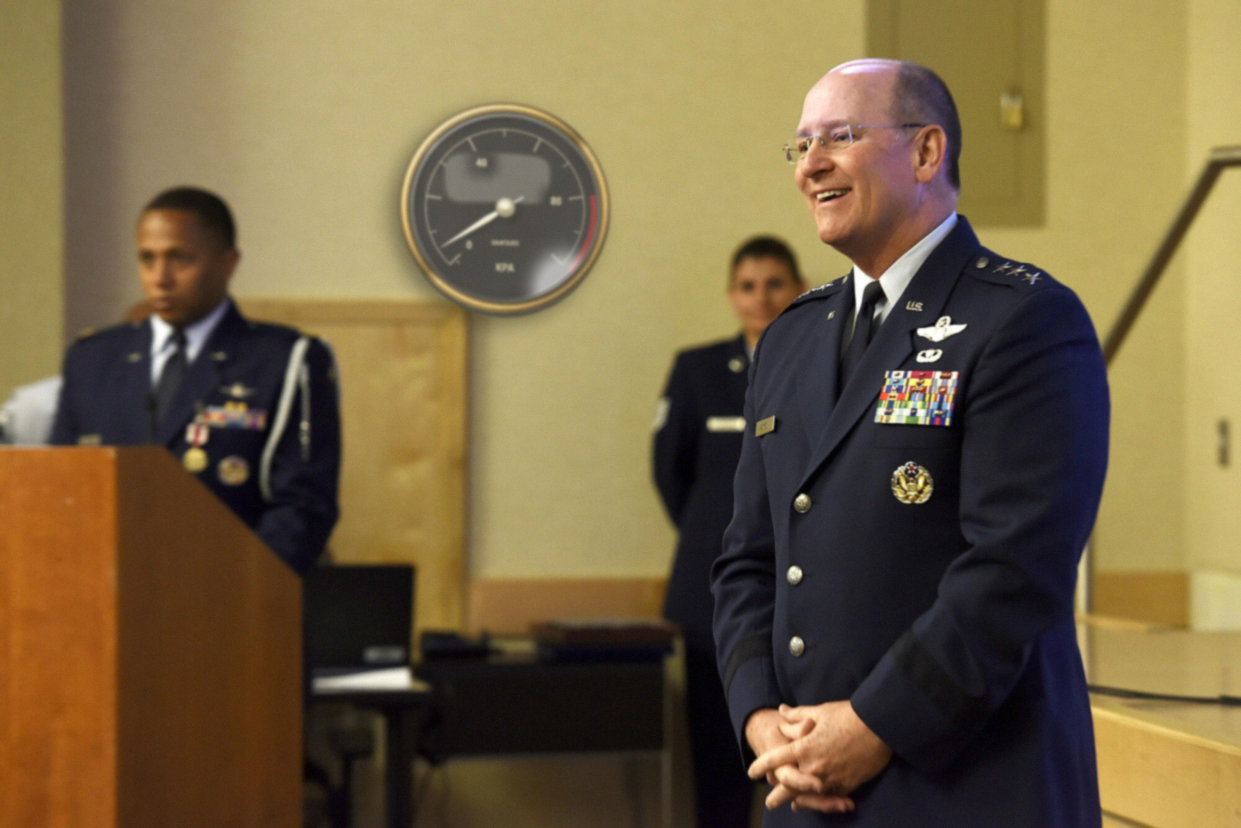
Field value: 5; kPa
